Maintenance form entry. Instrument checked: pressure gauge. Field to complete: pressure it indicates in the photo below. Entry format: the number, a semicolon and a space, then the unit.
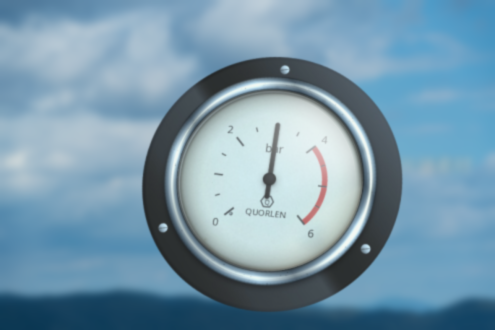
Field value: 3; bar
